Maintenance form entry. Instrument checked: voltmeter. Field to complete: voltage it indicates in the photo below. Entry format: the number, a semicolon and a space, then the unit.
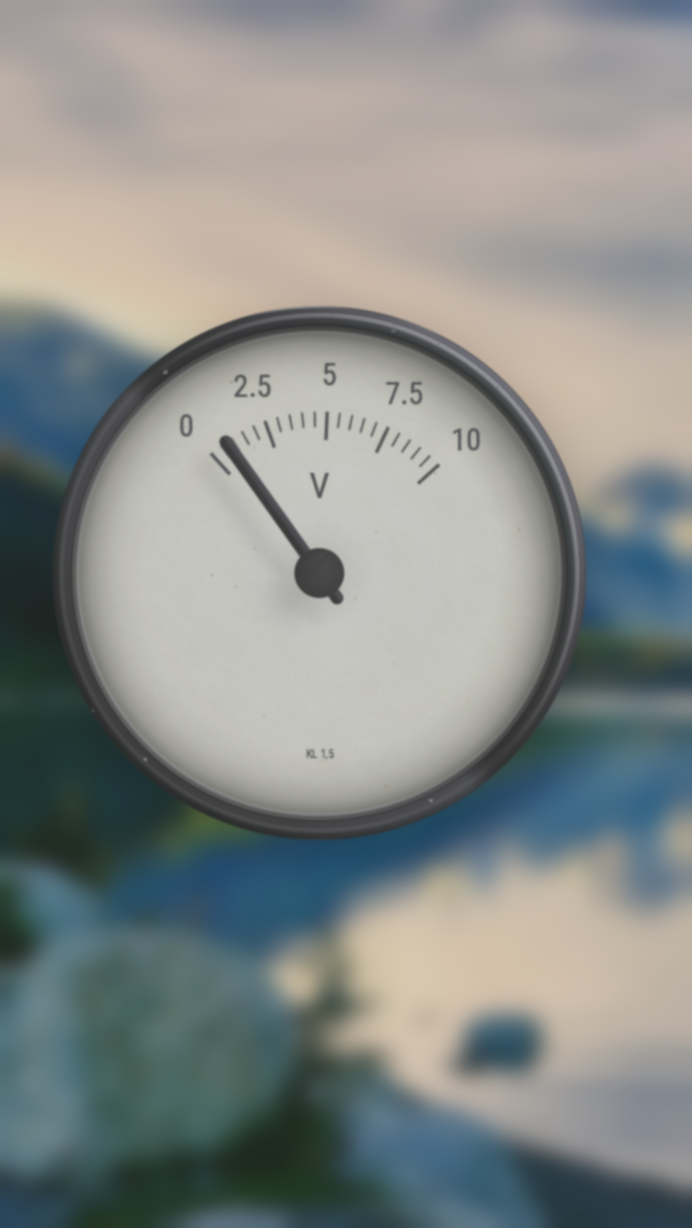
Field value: 0.75; V
